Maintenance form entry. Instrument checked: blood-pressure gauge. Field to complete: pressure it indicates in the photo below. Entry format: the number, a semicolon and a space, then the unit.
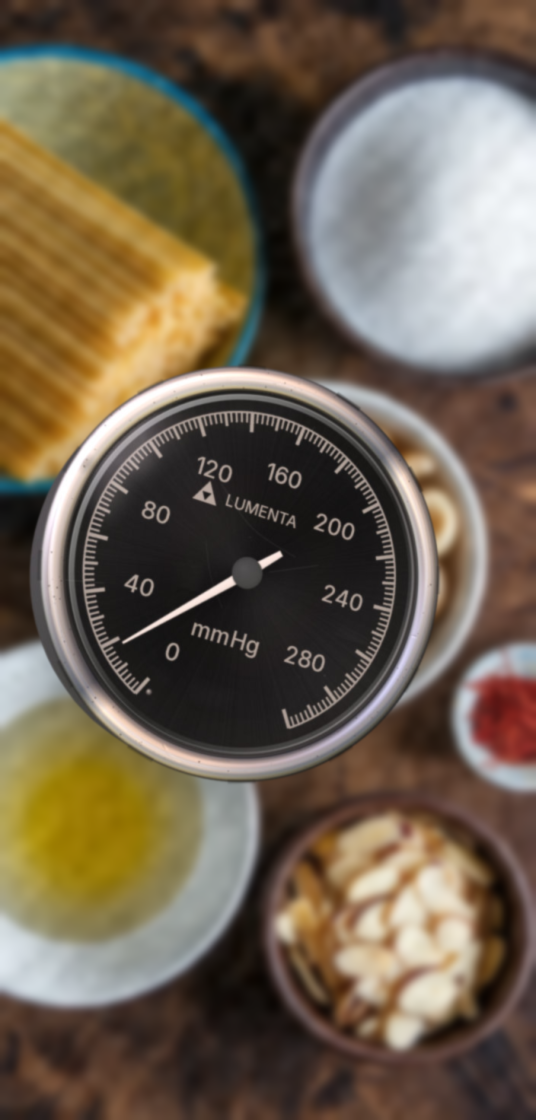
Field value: 18; mmHg
